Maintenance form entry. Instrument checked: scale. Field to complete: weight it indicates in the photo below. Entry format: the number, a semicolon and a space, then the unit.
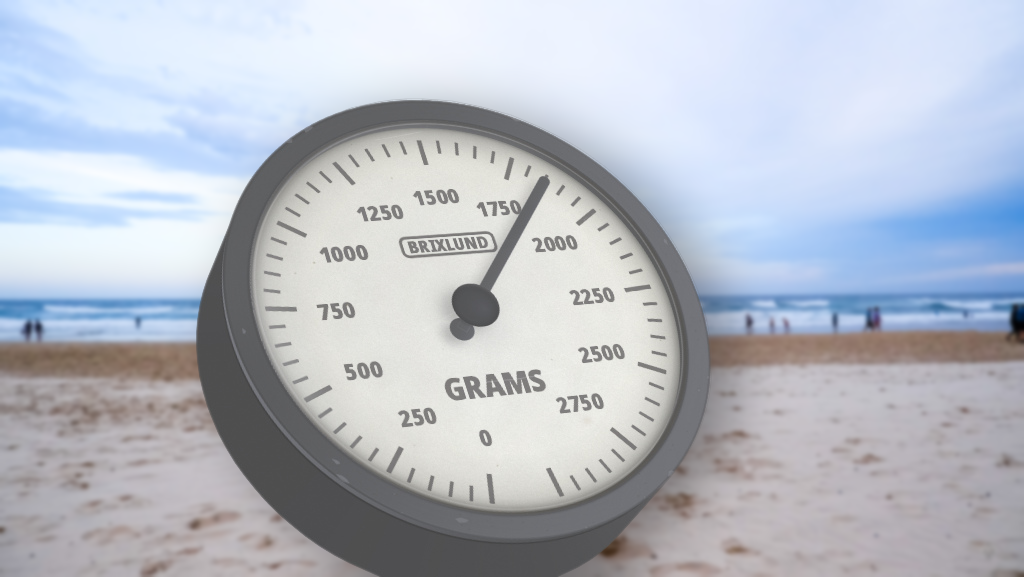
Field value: 1850; g
